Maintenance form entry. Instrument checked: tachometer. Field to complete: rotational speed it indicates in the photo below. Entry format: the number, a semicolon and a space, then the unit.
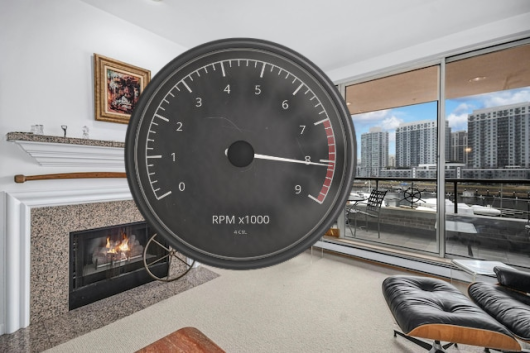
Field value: 8100; rpm
